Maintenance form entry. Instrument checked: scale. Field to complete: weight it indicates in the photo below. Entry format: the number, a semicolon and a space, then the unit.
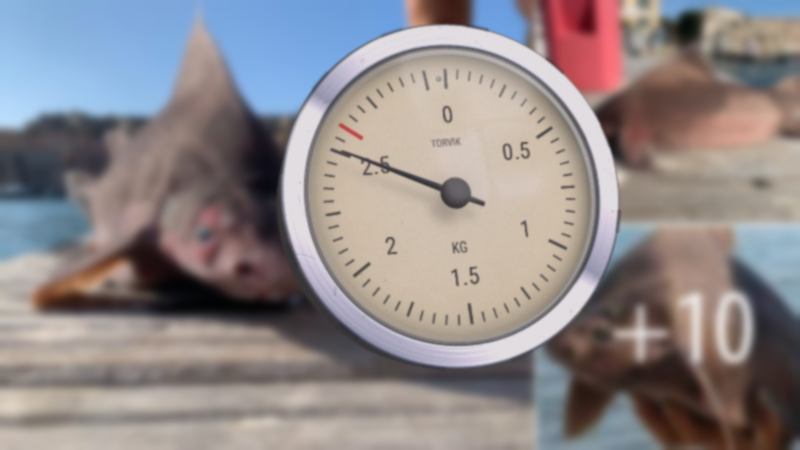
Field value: 2.5; kg
